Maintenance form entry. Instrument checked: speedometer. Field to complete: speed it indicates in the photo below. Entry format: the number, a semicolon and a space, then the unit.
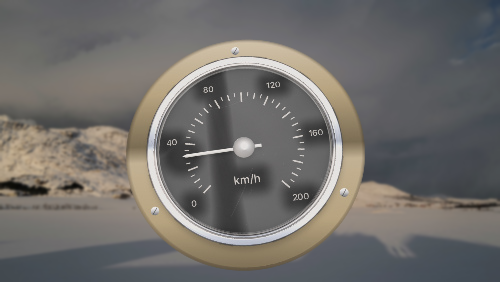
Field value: 30; km/h
